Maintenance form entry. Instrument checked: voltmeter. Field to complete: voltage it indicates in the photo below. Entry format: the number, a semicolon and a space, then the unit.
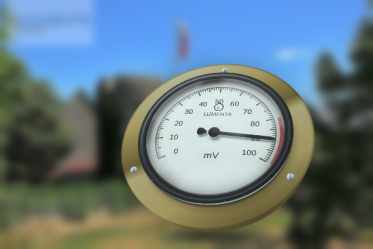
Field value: 90; mV
